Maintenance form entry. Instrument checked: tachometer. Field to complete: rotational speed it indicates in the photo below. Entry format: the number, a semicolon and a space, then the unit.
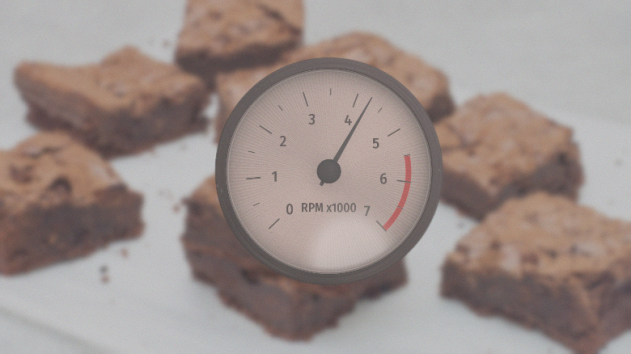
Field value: 4250; rpm
